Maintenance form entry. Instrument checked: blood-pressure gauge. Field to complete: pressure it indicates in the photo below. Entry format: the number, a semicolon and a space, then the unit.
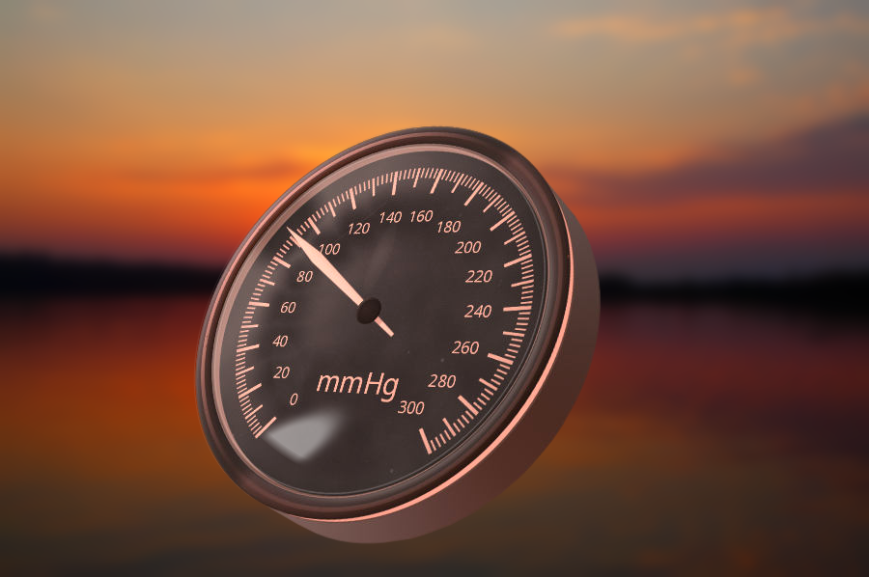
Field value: 92; mmHg
